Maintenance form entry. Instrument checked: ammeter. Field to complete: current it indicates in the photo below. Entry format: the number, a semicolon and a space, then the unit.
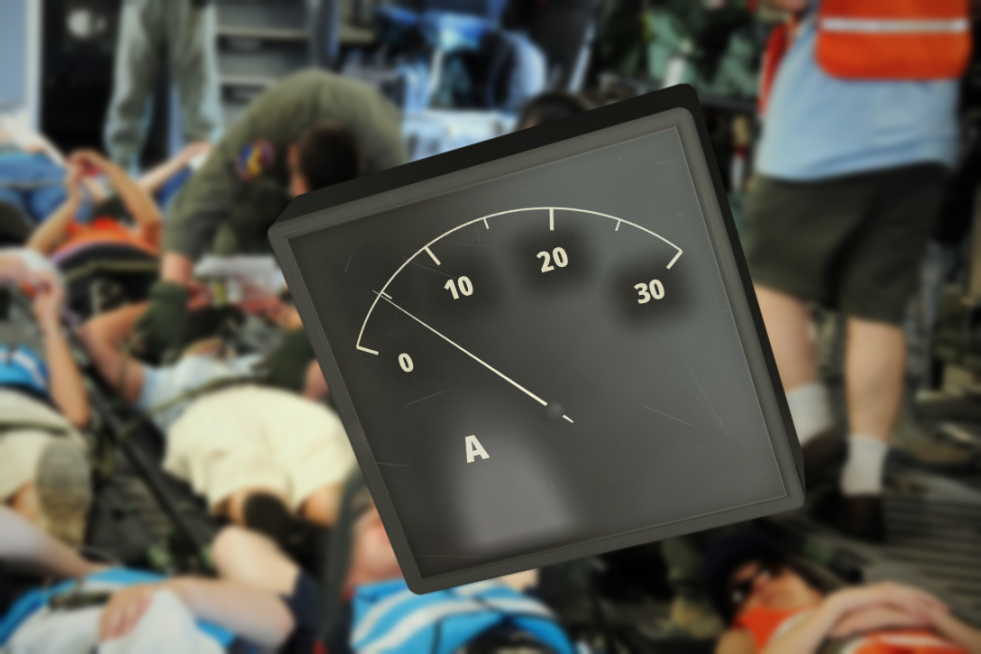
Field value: 5; A
